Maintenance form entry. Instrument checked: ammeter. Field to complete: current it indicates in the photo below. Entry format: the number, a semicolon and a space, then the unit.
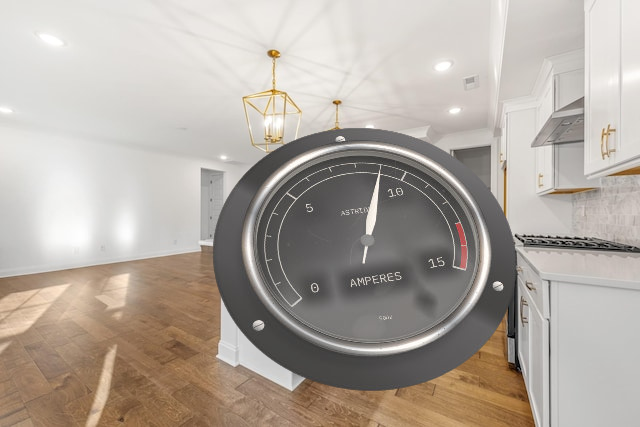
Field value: 9; A
